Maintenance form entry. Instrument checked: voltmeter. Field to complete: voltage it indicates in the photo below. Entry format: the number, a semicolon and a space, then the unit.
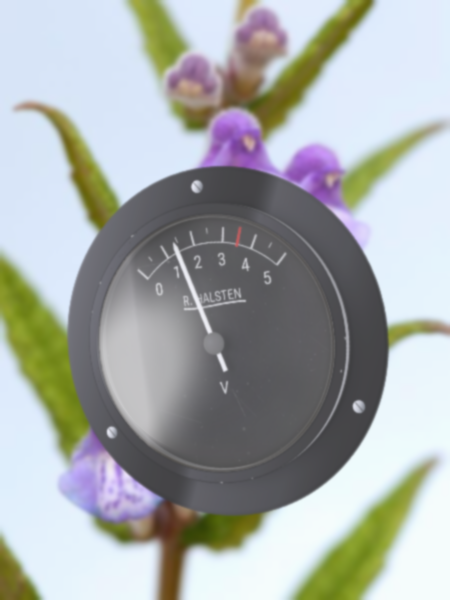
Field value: 1.5; V
